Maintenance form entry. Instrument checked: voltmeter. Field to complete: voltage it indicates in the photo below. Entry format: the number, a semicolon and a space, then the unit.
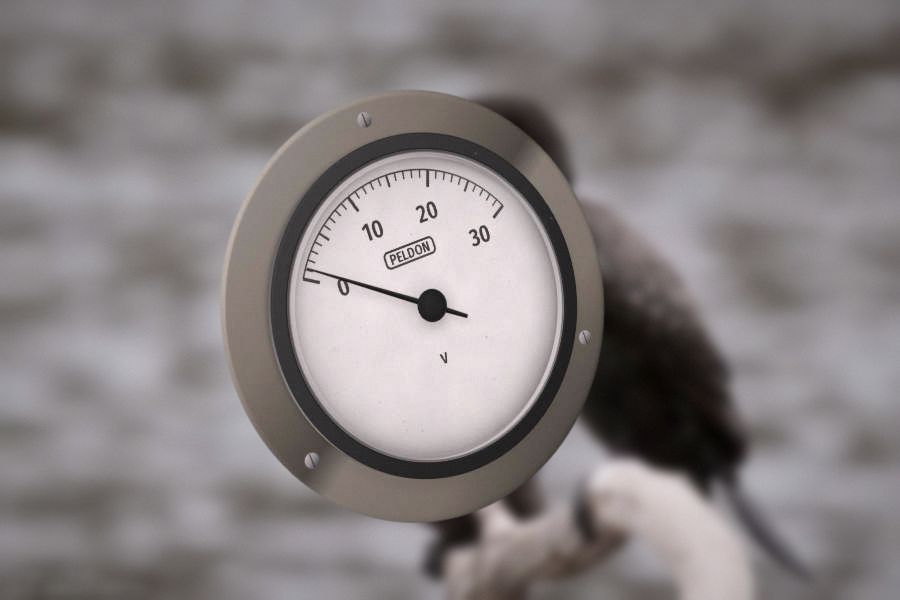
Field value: 1; V
